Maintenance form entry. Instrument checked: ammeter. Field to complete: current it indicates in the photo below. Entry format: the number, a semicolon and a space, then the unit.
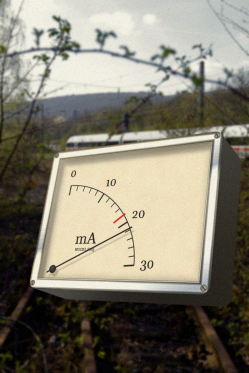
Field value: 22; mA
